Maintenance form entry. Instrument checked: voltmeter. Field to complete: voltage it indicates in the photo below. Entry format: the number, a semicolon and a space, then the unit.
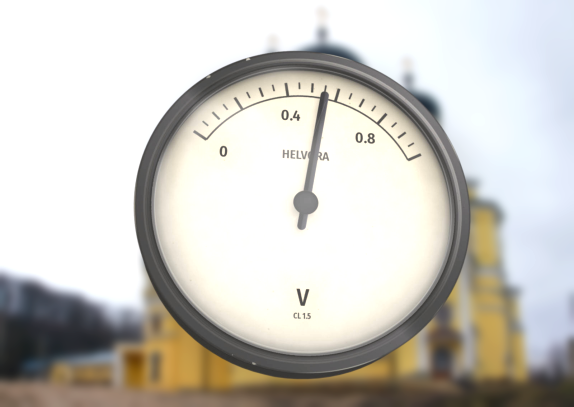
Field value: 0.55; V
